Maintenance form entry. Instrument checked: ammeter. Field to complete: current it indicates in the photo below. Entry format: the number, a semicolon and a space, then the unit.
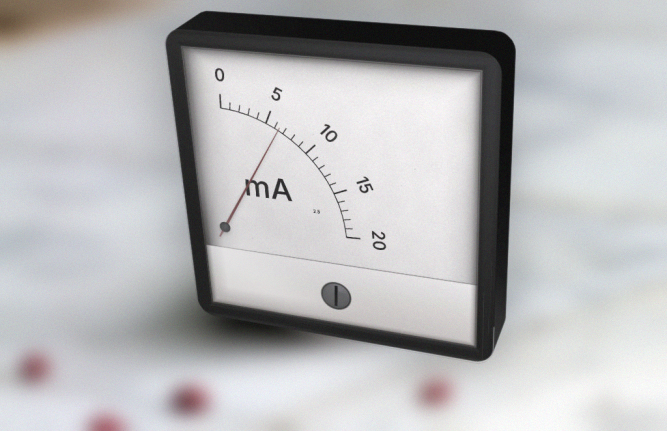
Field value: 6.5; mA
